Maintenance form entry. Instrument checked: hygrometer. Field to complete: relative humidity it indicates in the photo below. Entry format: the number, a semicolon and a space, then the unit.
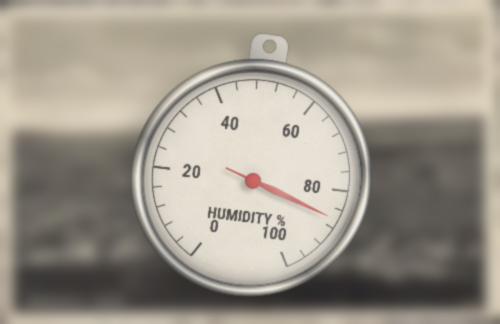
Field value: 86; %
